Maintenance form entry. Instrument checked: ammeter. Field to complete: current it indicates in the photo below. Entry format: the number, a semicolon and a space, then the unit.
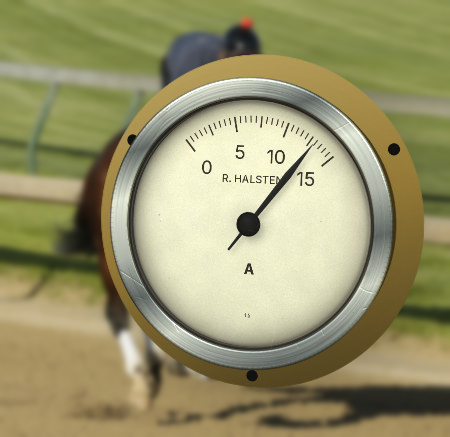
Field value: 13; A
